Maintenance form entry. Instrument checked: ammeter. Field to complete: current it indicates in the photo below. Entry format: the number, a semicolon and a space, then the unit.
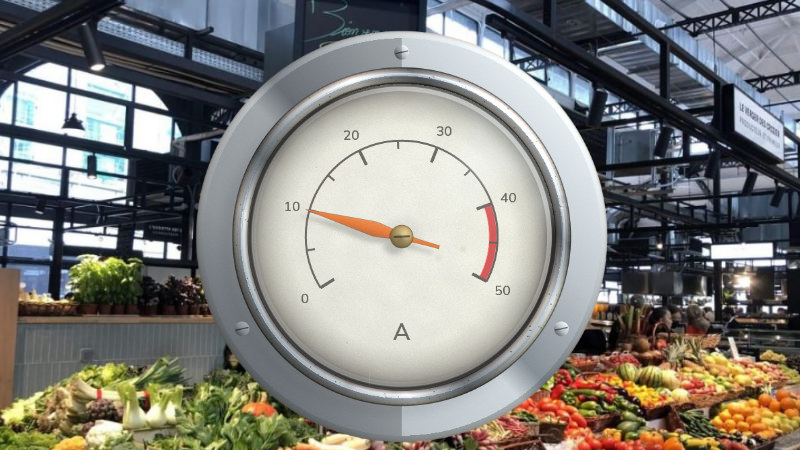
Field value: 10; A
